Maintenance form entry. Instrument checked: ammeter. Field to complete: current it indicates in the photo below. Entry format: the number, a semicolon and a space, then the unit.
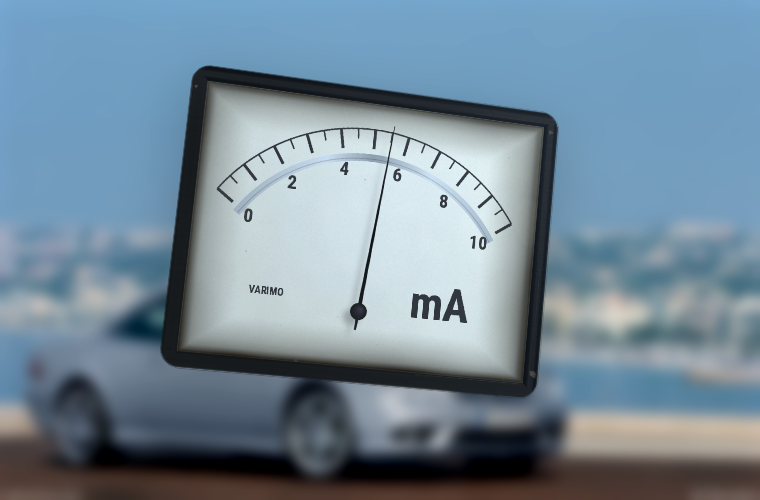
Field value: 5.5; mA
